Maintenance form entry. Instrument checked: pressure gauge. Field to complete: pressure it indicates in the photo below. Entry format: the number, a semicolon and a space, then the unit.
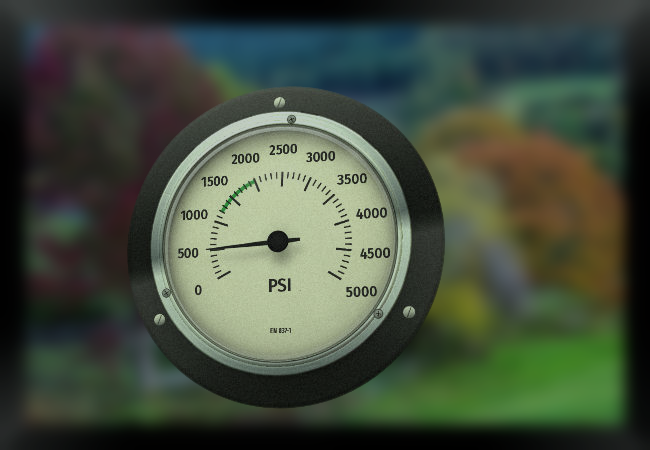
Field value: 500; psi
